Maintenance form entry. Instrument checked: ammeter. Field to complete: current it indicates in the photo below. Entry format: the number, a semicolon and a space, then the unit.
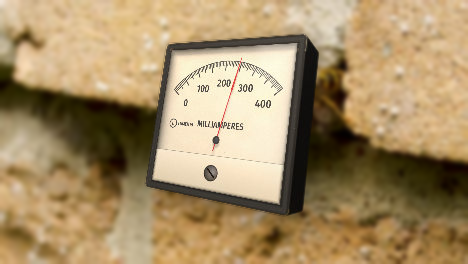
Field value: 250; mA
